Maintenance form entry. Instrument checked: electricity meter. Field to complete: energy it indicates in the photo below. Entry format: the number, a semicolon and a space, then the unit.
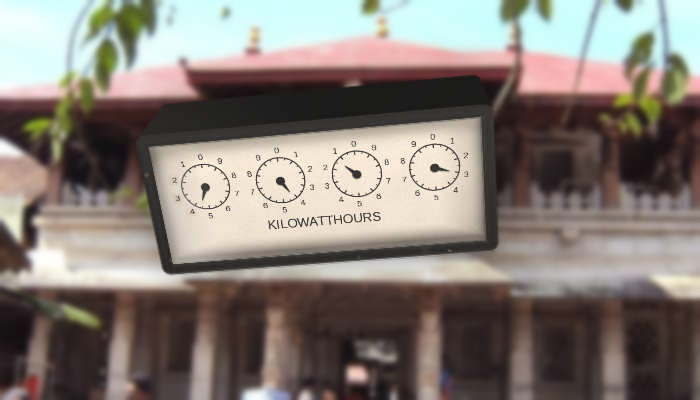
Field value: 4413; kWh
